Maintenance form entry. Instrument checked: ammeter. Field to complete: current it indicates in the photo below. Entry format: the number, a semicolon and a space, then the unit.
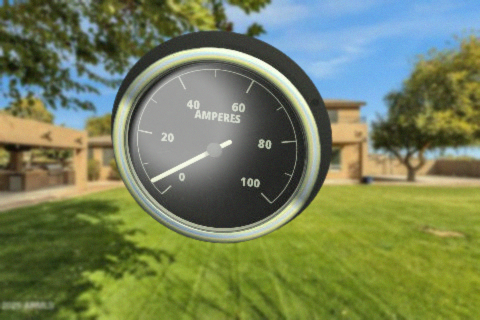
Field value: 5; A
